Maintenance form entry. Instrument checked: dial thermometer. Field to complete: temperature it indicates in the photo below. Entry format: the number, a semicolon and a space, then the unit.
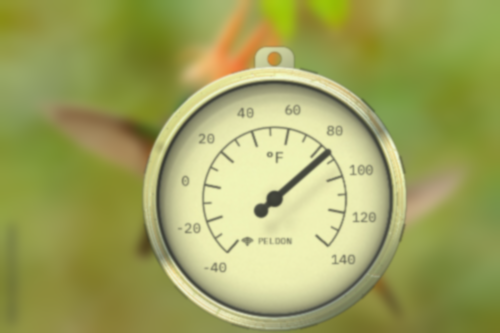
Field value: 85; °F
